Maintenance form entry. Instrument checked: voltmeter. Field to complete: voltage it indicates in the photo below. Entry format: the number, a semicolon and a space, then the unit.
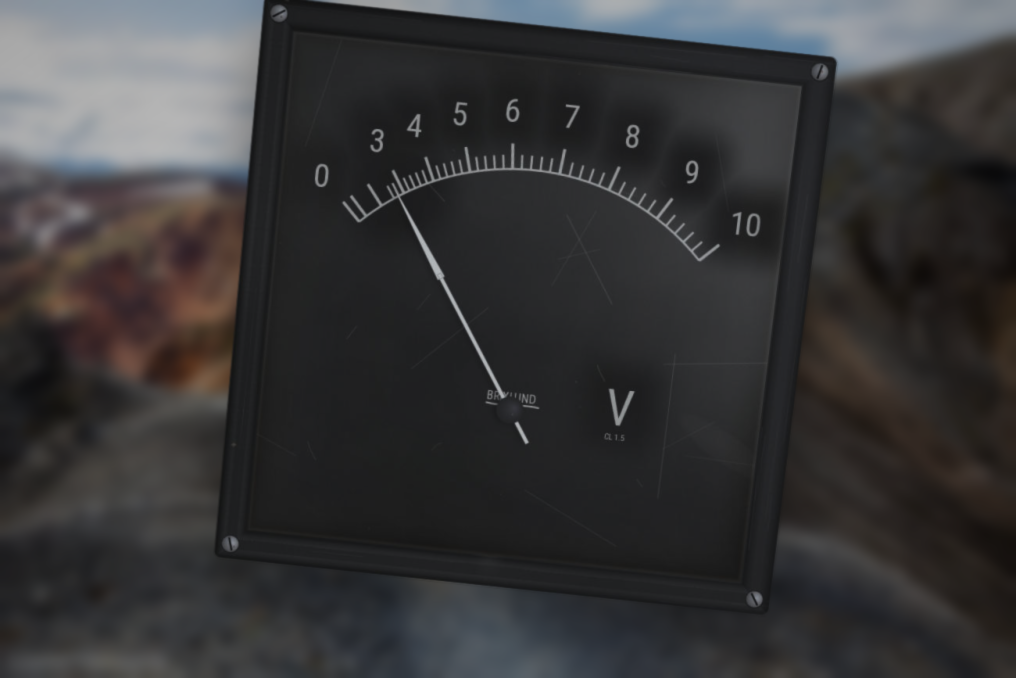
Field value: 2.8; V
